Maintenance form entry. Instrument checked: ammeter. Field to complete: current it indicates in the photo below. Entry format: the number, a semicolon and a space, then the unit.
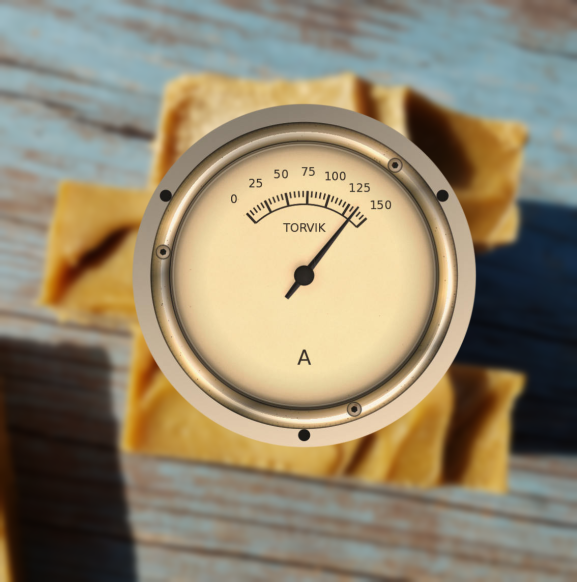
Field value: 135; A
